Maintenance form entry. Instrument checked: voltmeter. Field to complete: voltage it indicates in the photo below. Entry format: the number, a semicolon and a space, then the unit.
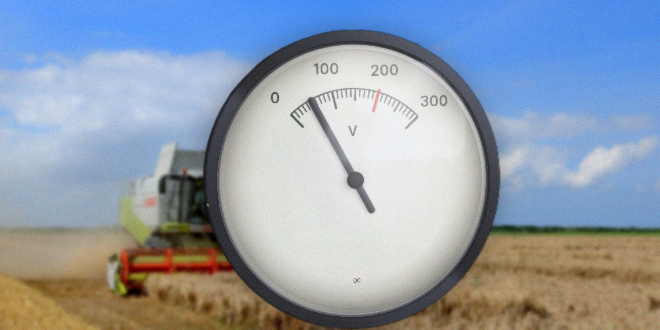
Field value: 50; V
